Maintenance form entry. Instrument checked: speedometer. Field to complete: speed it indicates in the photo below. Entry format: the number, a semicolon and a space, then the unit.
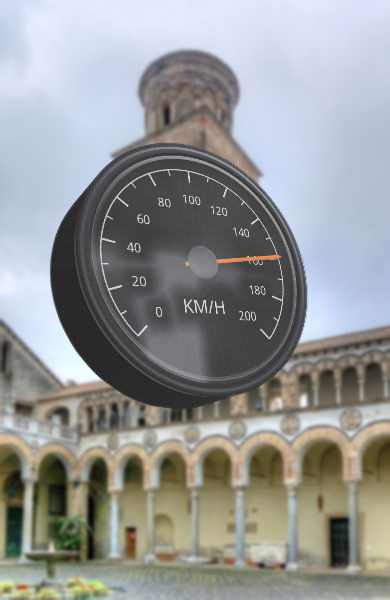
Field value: 160; km/h
